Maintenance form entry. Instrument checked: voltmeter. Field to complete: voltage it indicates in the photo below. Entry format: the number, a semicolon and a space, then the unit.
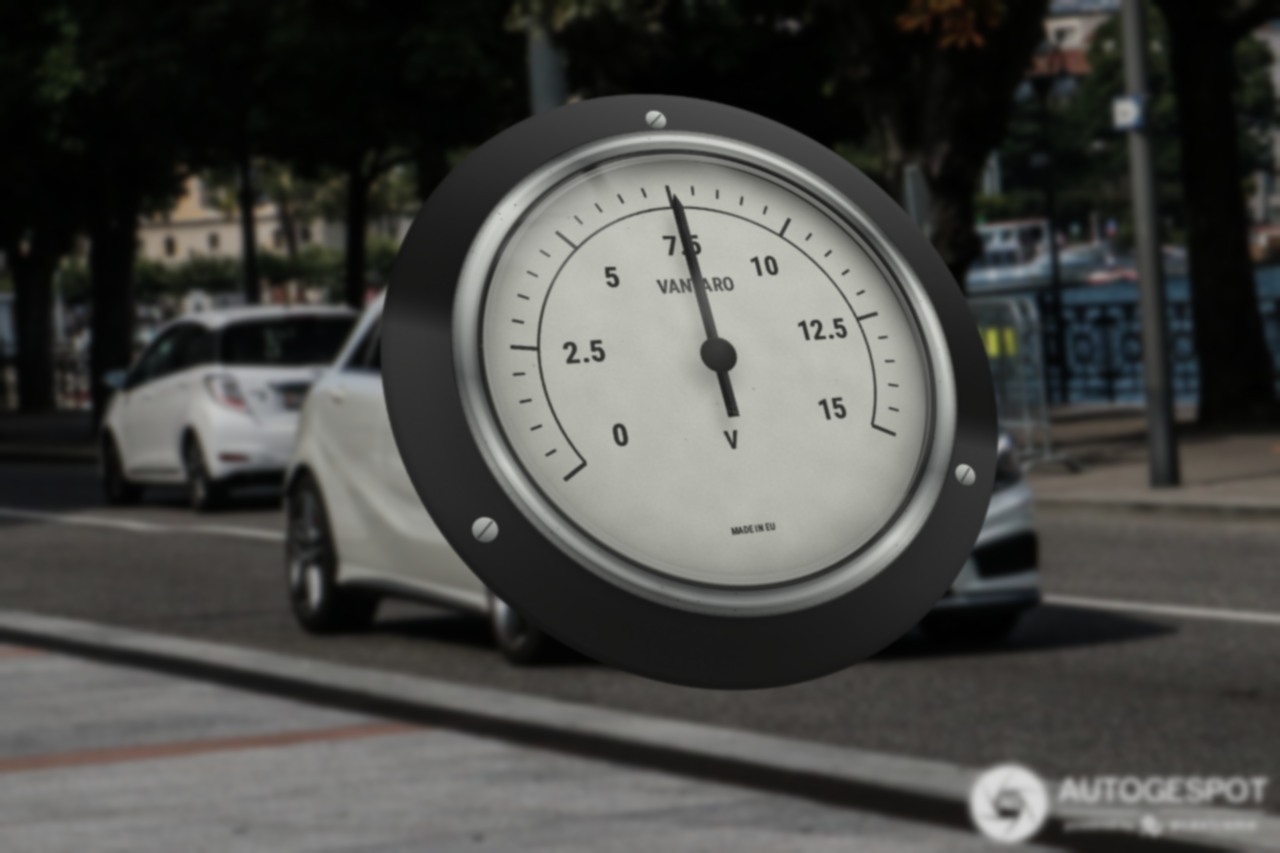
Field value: 7.5; V
